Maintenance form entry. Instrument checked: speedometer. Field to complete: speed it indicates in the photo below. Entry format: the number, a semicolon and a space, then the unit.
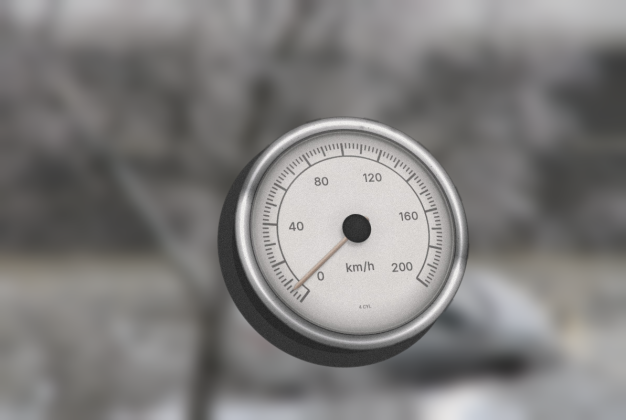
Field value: 6; km/h
